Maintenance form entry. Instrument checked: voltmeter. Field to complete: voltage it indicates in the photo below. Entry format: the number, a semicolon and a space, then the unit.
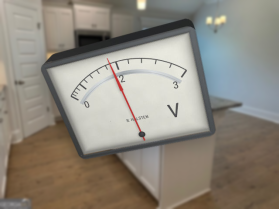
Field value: 1.9; V
